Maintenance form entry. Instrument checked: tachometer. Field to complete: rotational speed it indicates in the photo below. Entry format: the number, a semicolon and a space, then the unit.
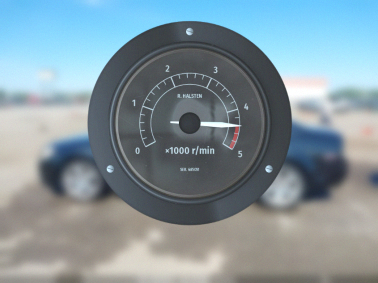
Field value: 4400; rpm
